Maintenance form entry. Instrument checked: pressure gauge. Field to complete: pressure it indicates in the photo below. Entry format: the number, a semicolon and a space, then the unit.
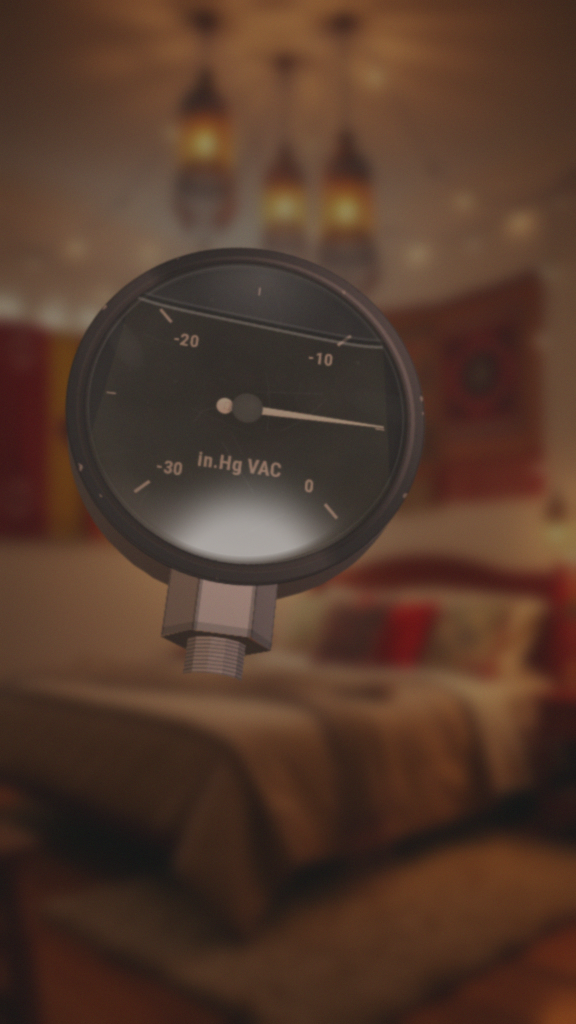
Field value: -5; inHg
